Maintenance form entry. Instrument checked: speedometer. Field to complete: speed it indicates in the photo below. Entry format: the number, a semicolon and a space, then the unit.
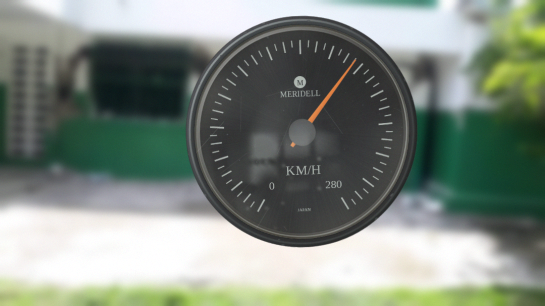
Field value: 175; km/h
